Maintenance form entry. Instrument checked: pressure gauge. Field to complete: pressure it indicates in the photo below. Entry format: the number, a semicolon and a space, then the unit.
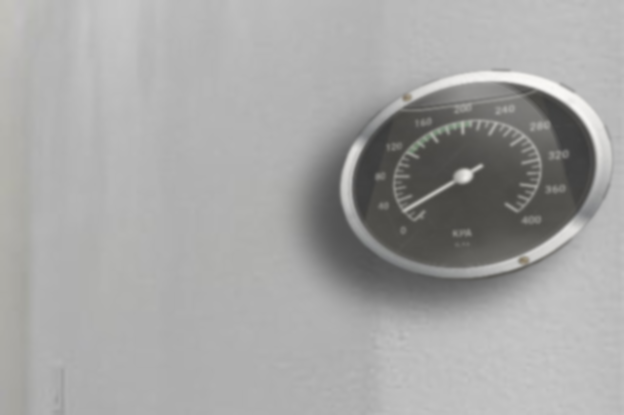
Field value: 20; kPa
